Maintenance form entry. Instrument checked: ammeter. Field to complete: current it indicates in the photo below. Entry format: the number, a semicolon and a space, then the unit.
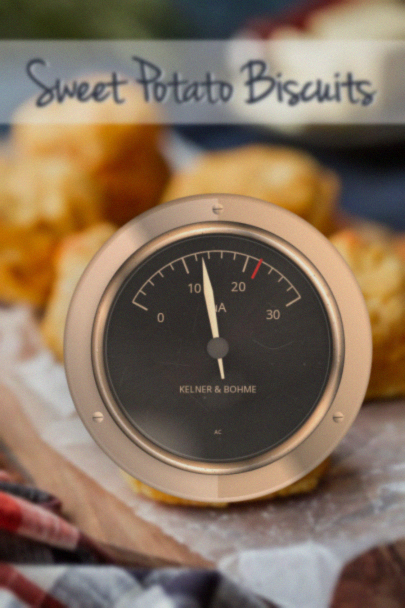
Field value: 13; µA
